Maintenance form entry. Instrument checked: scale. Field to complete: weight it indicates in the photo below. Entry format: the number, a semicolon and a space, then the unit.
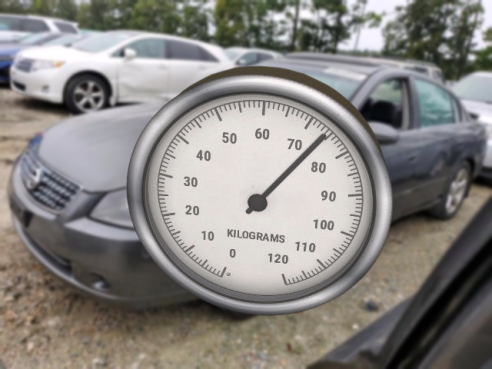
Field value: 74; kg
